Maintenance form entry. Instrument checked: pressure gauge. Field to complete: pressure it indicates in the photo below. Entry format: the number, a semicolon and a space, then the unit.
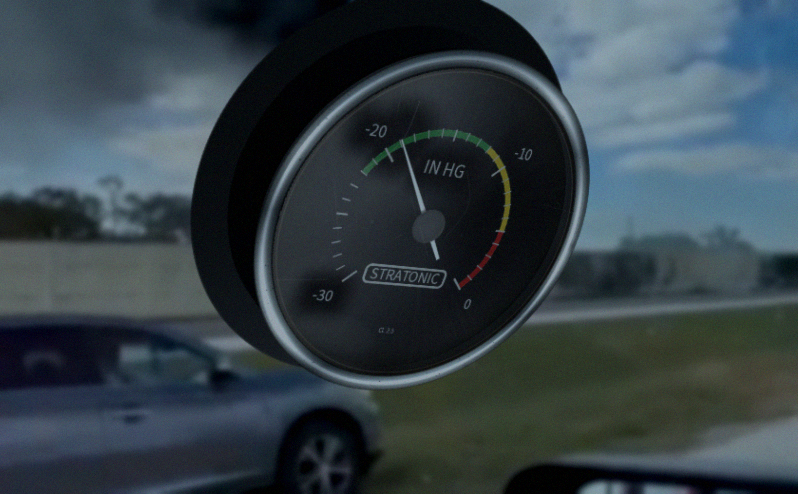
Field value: -19; inHg
